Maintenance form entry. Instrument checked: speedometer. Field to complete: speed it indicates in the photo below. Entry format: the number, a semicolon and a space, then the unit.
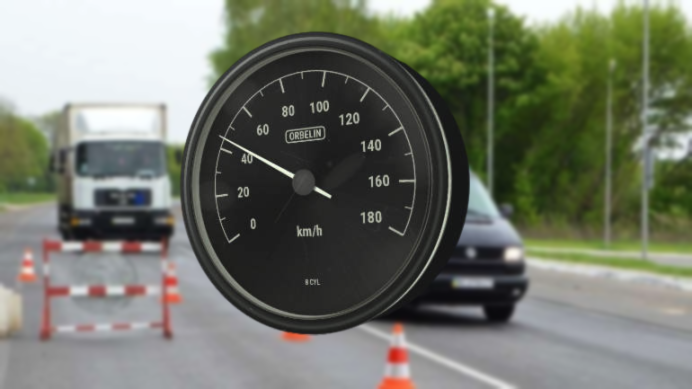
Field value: 45; km/h
